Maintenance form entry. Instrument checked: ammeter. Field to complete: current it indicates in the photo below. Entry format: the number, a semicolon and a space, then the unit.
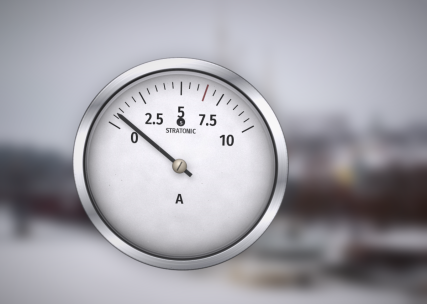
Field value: 0.75; A
